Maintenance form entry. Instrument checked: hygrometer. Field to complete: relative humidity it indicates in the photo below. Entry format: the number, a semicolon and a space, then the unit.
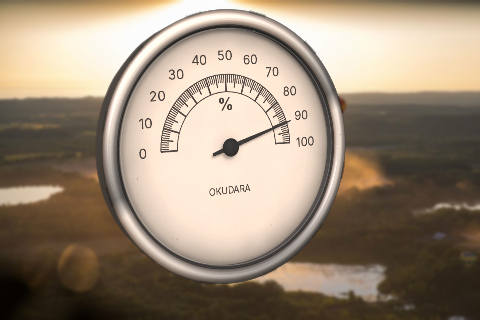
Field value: 90; %
